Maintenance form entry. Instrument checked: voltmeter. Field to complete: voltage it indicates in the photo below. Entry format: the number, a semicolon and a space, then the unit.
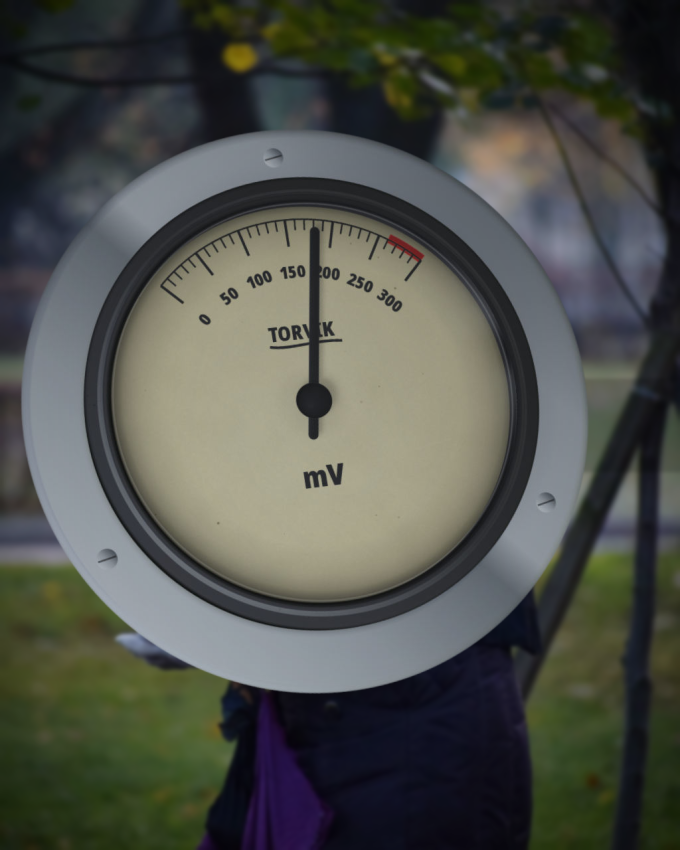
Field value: 180; mV
